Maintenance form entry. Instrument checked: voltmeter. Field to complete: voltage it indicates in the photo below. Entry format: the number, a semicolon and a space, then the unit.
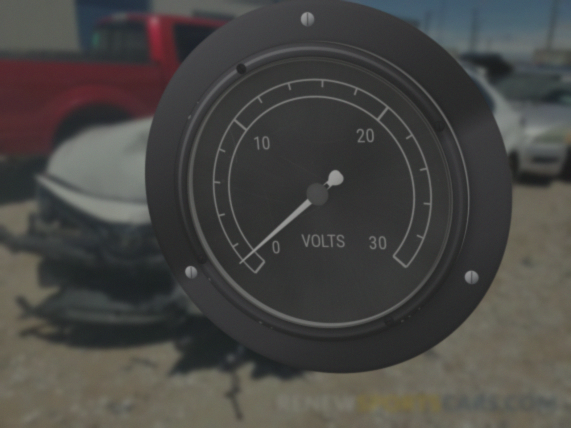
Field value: 1; V
